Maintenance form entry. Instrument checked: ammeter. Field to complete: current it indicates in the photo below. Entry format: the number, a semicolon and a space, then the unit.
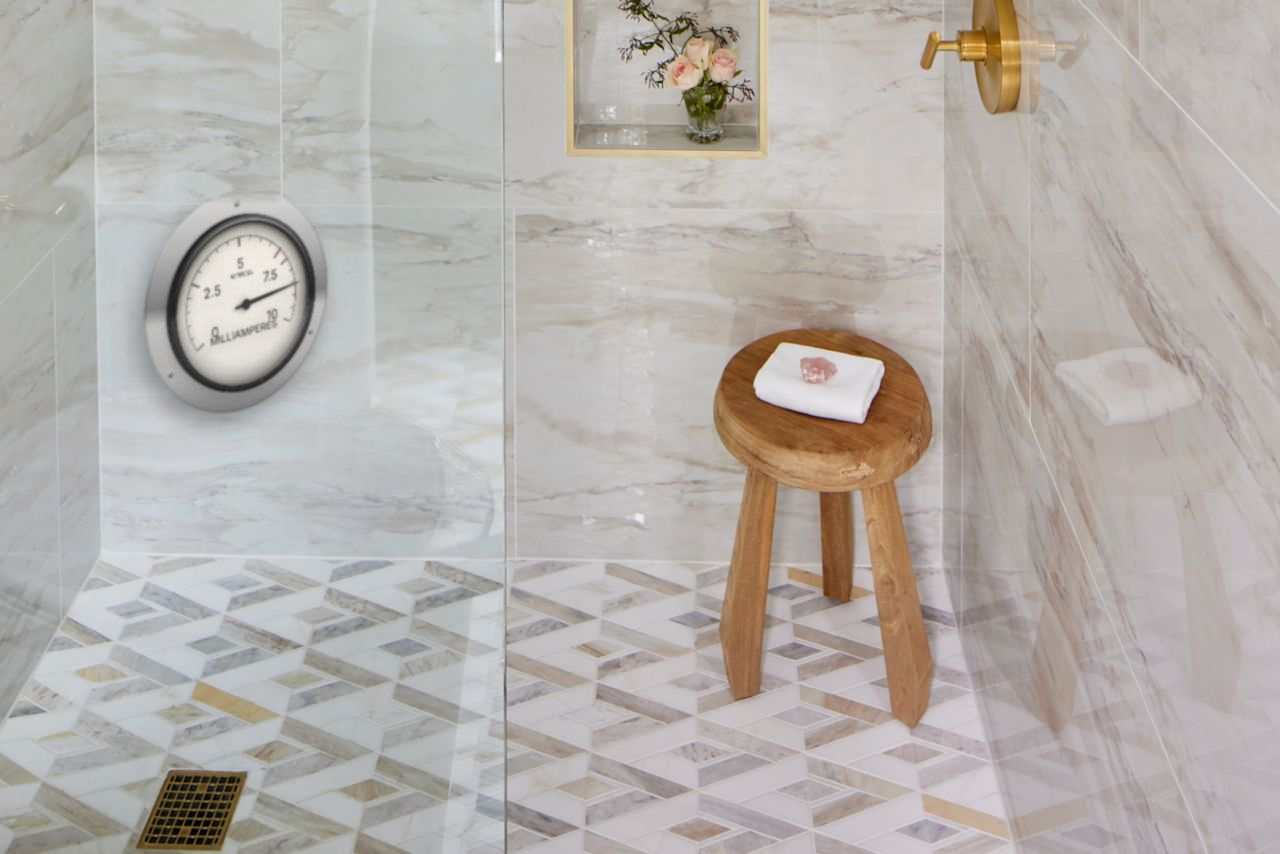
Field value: 8.5; mA
